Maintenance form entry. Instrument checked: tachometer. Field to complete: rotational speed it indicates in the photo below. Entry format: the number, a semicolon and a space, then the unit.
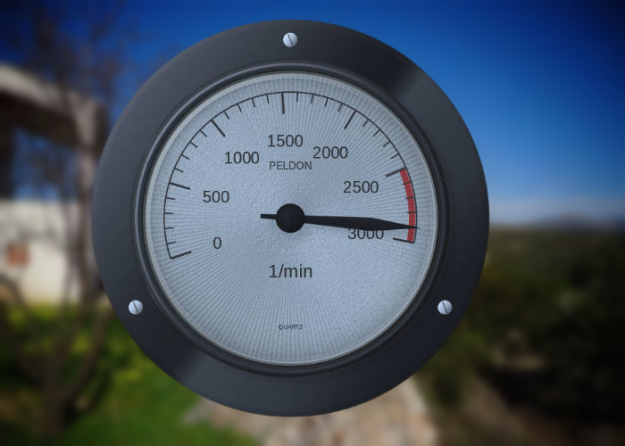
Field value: 2900; rpm
